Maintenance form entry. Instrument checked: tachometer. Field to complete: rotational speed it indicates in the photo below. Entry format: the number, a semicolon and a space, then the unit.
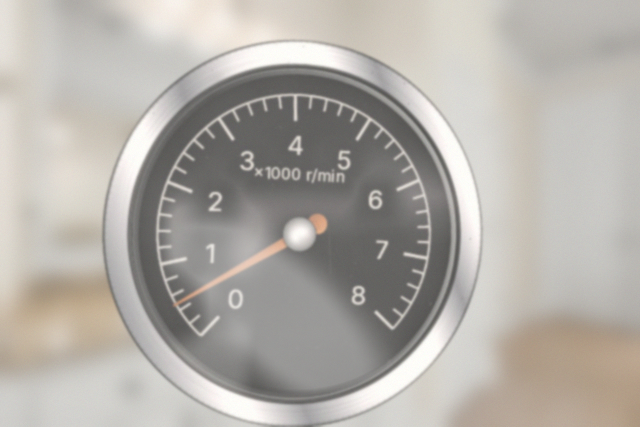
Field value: 500; rpm
